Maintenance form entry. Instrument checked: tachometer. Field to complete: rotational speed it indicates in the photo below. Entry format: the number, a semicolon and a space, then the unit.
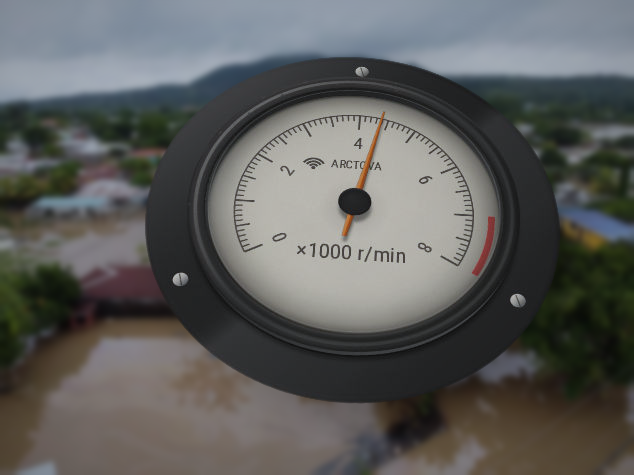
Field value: 4400; rpm
